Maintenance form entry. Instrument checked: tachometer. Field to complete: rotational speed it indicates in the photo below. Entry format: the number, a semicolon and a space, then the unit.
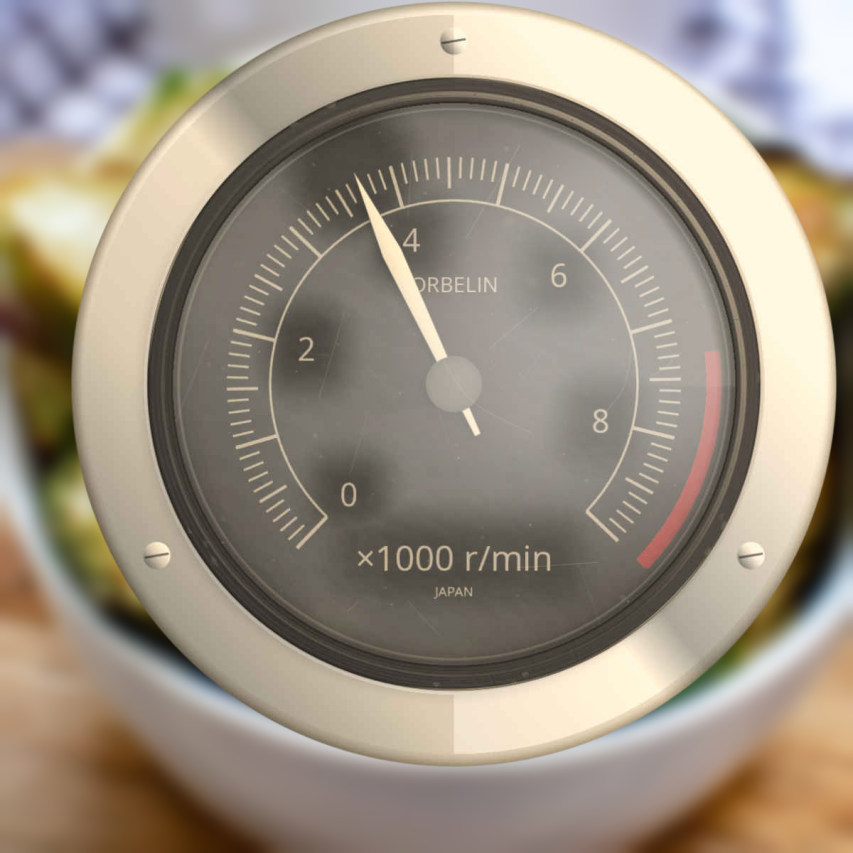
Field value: 3700; rpm
